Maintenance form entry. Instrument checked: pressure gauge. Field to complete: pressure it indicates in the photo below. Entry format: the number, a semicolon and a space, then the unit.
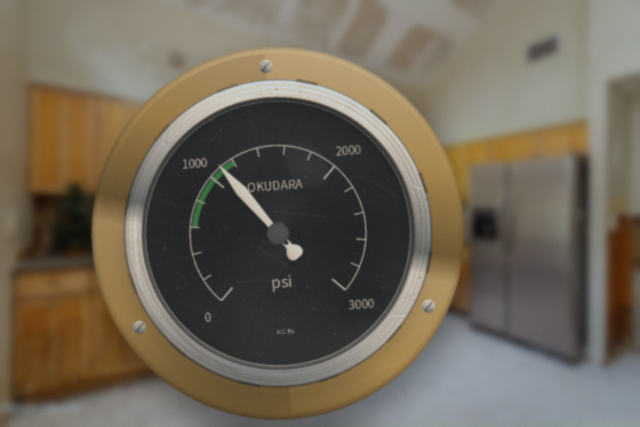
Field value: 1100; psi
